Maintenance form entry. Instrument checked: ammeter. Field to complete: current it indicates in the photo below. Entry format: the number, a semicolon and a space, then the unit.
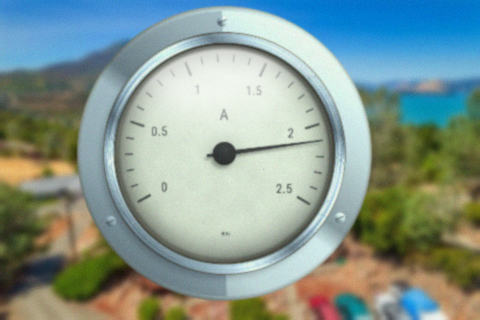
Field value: 2.1; A
